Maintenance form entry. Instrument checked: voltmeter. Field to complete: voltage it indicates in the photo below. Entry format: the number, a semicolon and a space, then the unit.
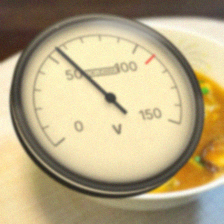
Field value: 55; V
